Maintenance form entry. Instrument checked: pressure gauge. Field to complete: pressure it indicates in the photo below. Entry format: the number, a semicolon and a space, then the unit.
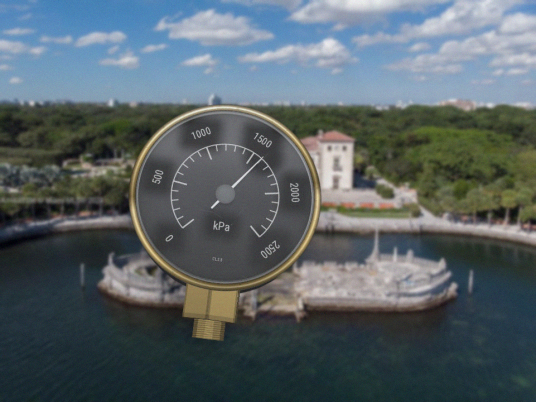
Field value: 1600; kPa
